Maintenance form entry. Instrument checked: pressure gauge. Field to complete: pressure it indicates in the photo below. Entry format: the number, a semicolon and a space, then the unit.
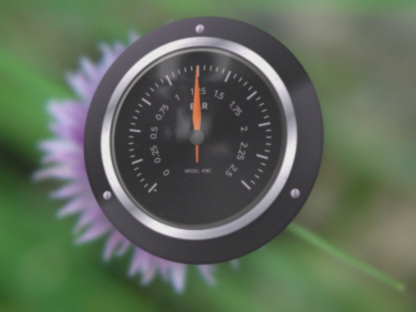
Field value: 1.25; bar
